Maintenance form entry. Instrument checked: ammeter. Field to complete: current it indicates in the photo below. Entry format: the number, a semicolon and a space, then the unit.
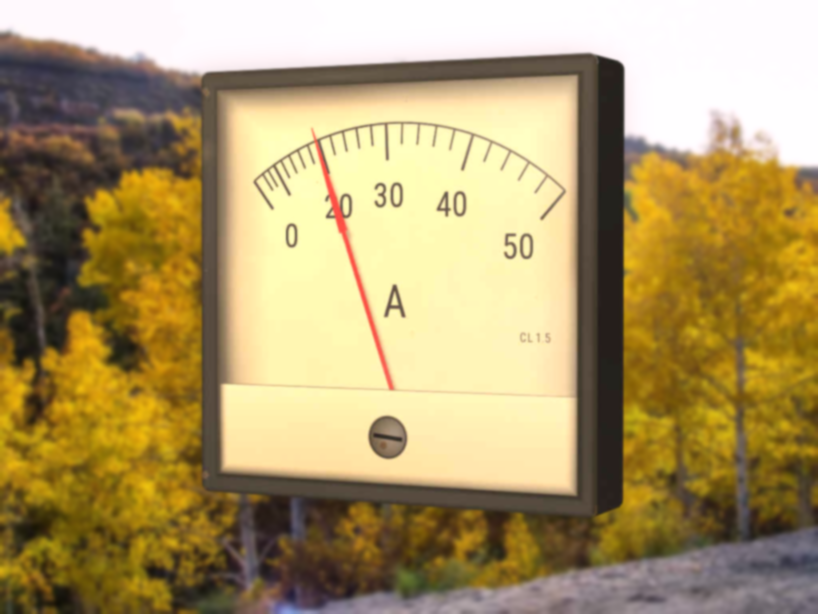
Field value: 20; A
